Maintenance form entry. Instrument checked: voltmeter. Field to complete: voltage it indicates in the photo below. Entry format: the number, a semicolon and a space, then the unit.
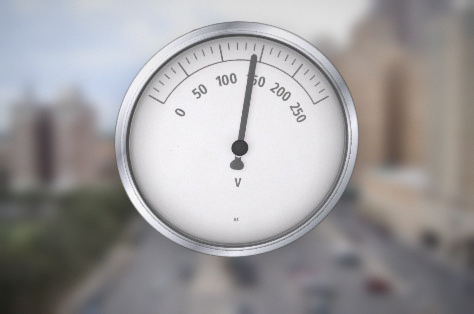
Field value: 140; V
